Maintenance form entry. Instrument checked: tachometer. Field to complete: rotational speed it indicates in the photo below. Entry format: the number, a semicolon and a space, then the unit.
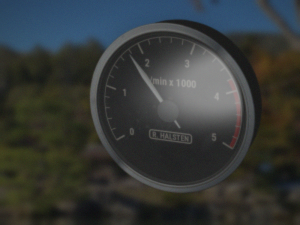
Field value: 1800; rpm
